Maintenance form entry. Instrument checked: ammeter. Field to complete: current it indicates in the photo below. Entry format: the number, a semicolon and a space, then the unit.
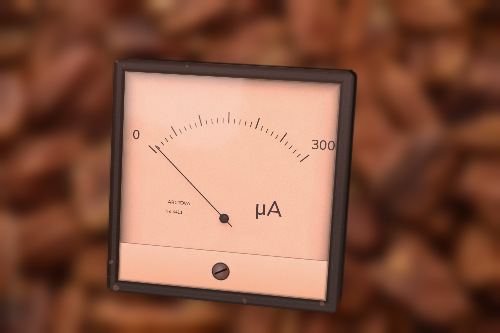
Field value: 10; µA
